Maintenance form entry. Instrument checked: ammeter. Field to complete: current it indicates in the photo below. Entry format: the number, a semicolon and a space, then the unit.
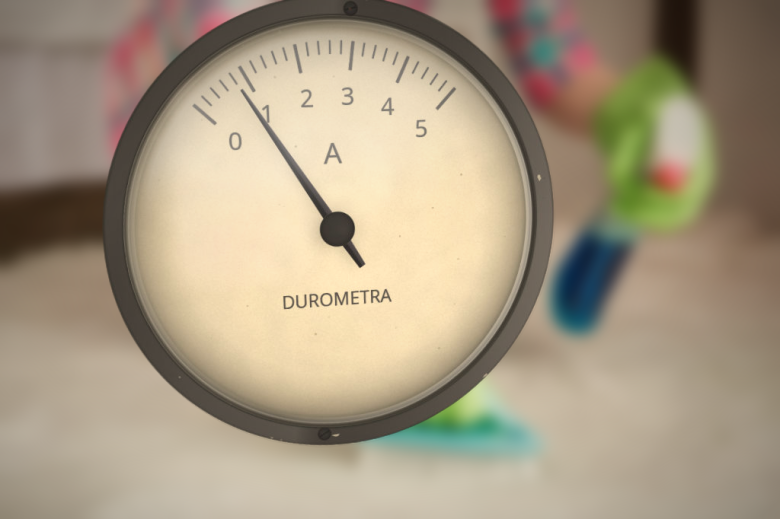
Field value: 0.8; A
